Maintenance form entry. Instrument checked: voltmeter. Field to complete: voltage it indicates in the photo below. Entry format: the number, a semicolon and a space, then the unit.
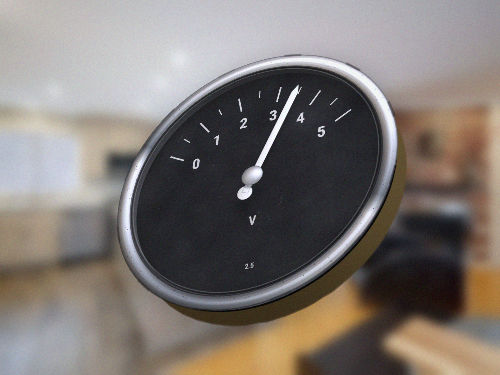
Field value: 3.5; V
